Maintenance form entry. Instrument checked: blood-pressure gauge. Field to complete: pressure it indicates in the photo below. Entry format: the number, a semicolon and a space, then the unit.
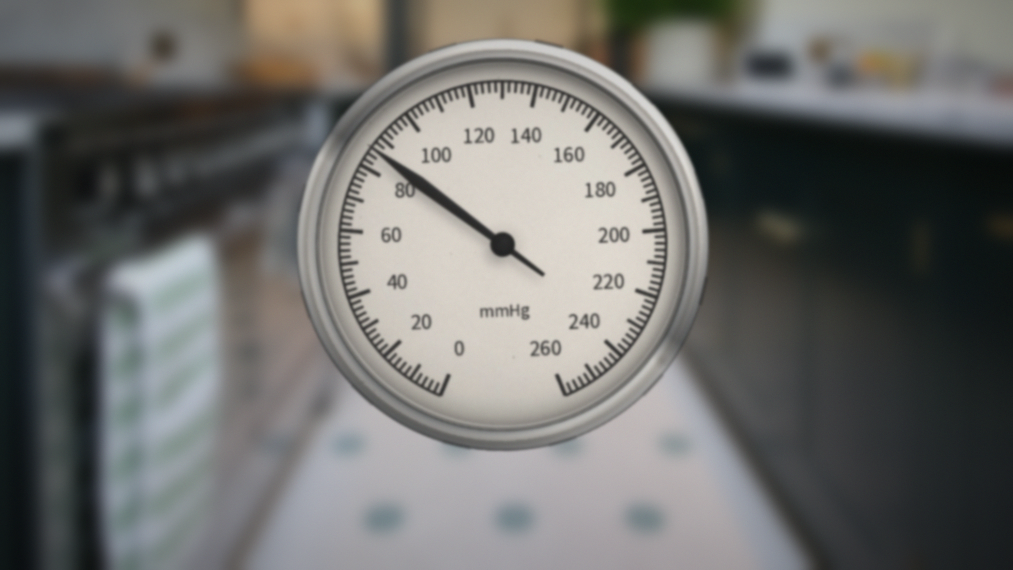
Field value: 86; mmHg
